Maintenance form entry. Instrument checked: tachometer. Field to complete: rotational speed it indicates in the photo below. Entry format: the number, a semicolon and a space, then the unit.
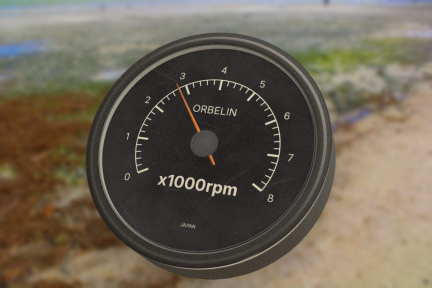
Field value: 2800; rpm
